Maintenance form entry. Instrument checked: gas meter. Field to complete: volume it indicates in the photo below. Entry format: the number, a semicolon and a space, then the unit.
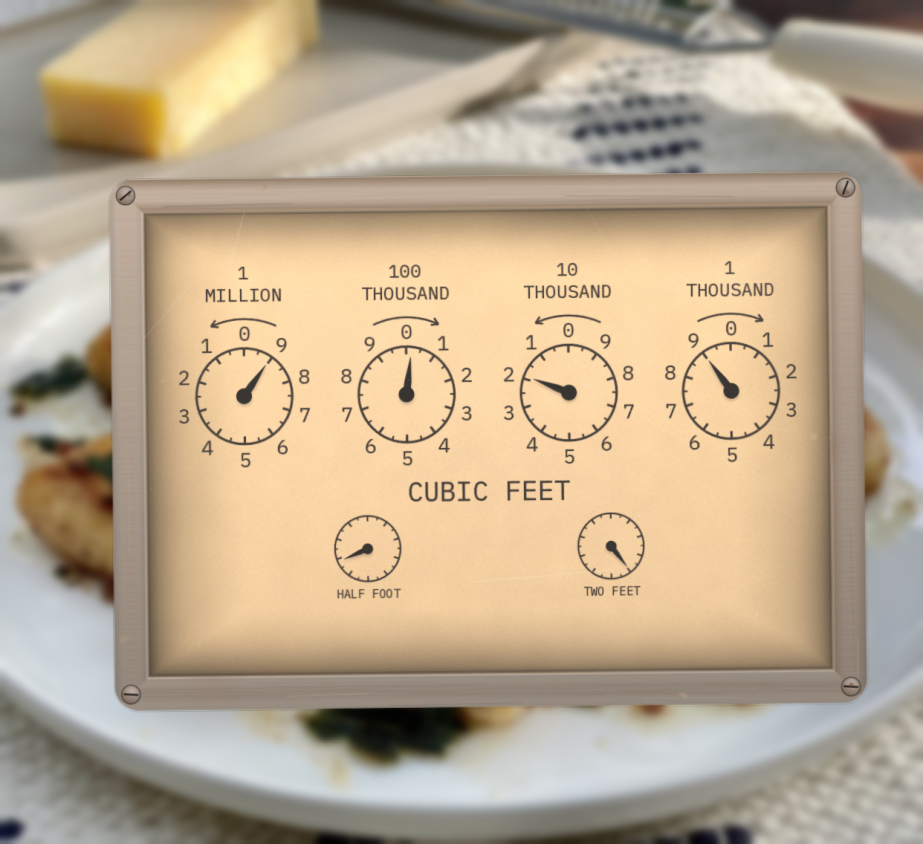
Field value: 901900; ft³
